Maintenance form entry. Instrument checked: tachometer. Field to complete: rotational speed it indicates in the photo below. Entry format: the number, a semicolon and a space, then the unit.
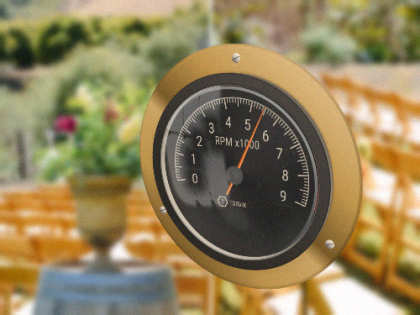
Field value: 5500; rpm
